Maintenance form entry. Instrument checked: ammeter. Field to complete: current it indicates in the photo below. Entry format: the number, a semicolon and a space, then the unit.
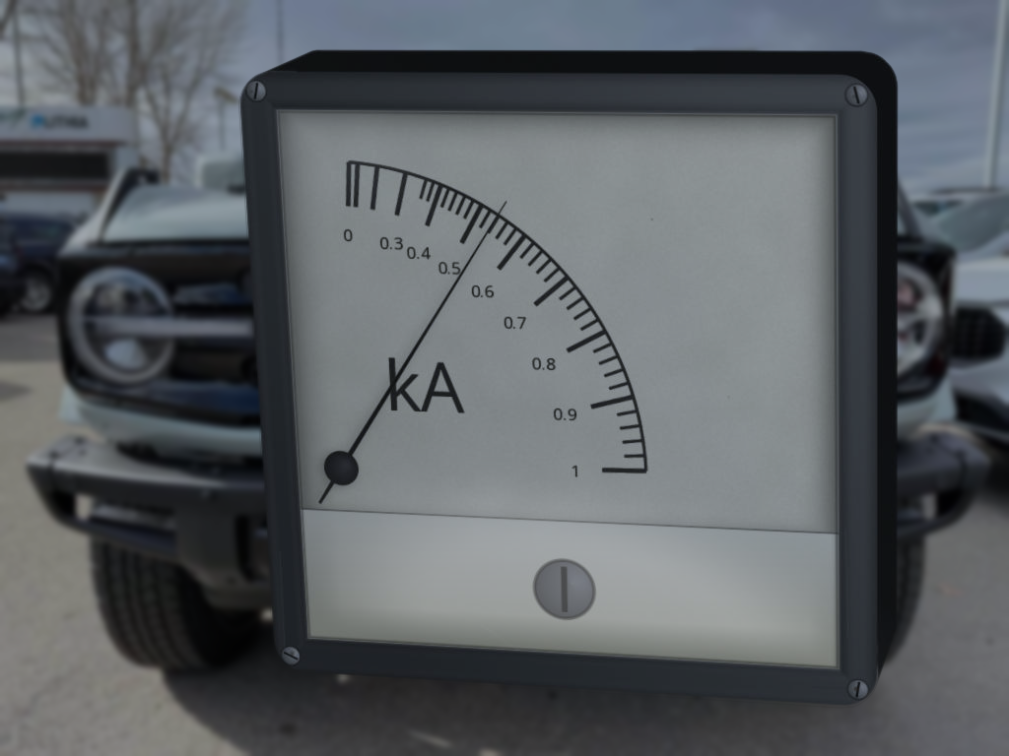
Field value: 0.54; kA
